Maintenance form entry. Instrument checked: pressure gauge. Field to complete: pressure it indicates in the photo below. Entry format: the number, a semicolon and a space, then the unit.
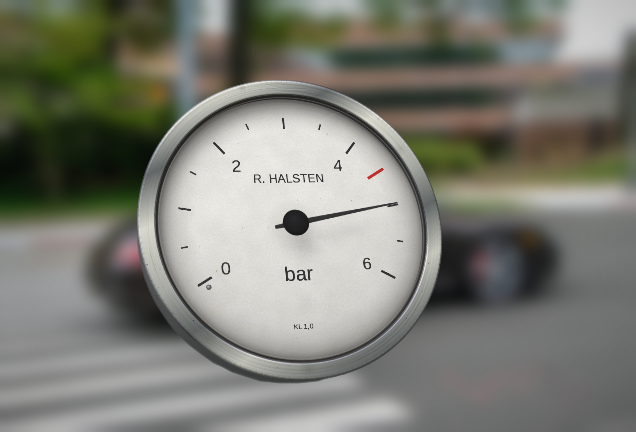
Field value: 5; bar
